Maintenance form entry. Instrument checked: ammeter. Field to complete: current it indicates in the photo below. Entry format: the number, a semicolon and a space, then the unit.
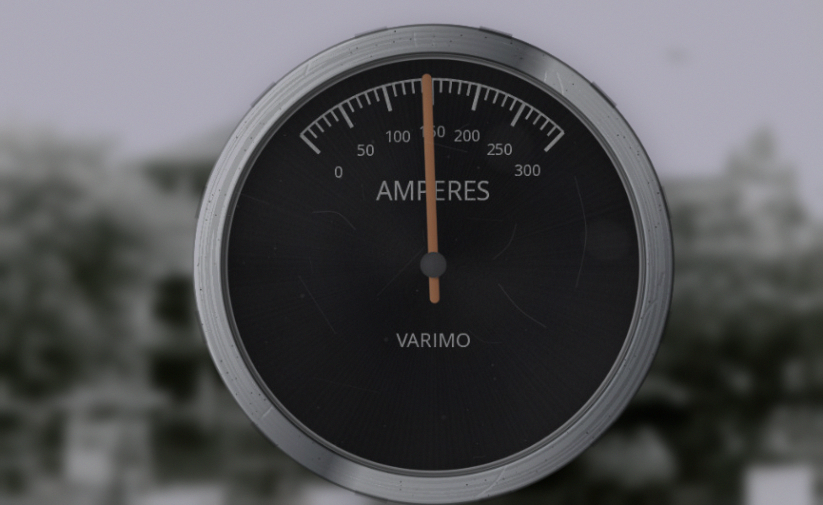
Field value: 145; A
